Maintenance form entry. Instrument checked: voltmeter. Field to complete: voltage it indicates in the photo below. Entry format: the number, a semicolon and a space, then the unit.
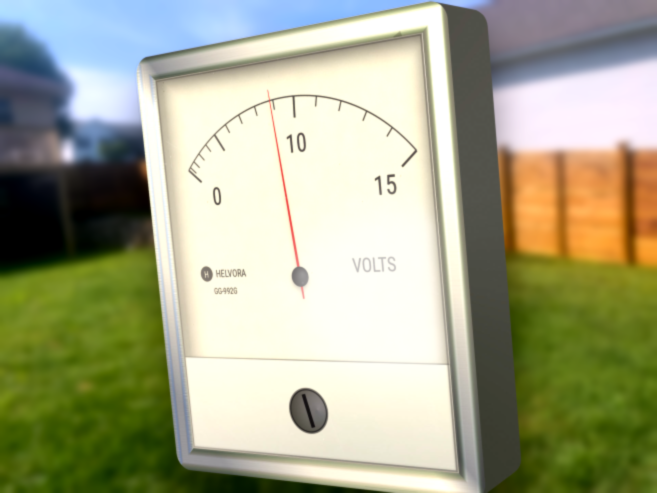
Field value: 9; V
